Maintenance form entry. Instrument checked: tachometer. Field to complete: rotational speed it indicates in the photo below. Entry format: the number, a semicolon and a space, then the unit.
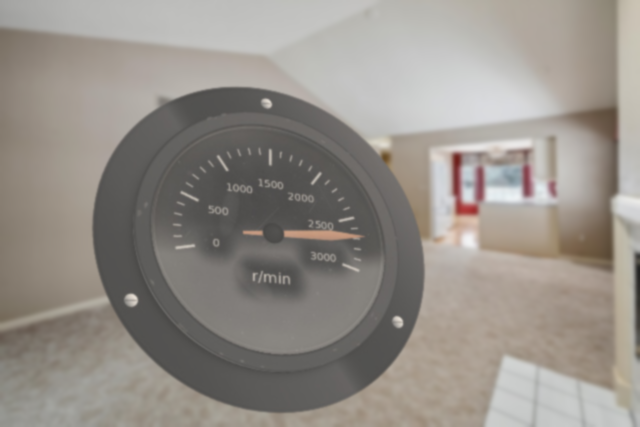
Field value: 2700; rpm
